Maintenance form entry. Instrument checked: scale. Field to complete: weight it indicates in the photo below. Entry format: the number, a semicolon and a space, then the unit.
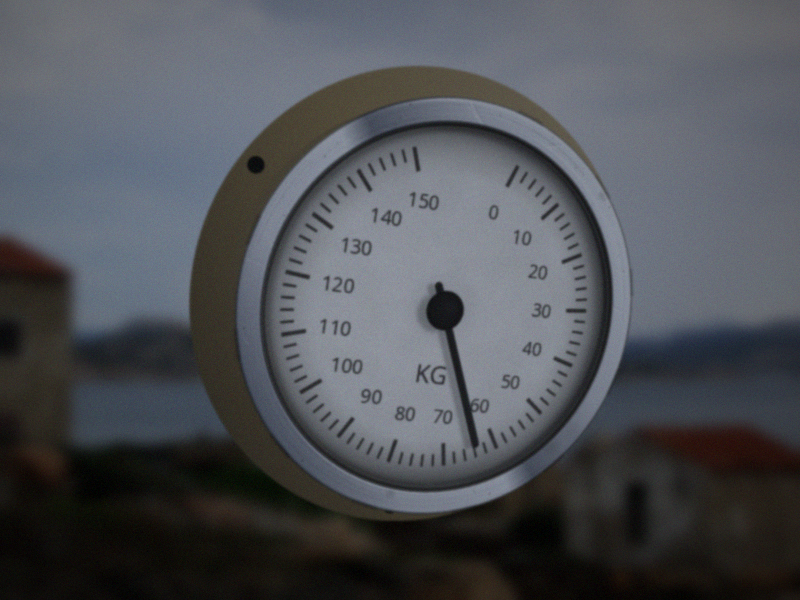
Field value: 64; kg
